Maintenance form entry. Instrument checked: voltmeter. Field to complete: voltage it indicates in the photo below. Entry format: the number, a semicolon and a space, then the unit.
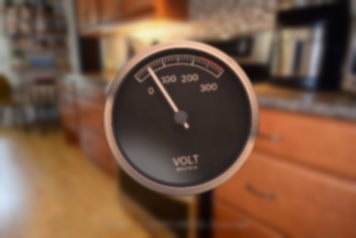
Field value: 50; V
